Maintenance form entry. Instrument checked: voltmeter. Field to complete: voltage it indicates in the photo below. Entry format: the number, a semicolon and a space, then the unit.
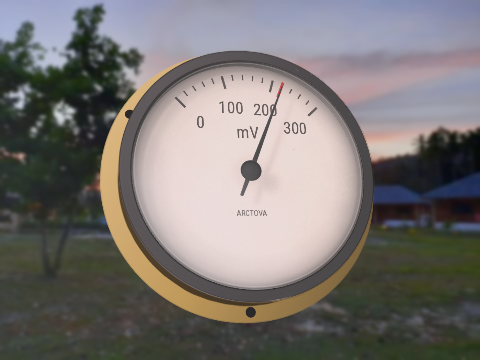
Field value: 220; mV
